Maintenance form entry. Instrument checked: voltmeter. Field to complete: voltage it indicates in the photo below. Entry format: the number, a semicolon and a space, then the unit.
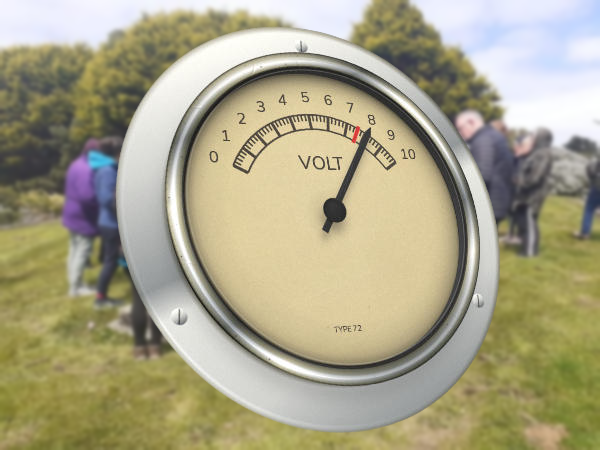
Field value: 8; V
